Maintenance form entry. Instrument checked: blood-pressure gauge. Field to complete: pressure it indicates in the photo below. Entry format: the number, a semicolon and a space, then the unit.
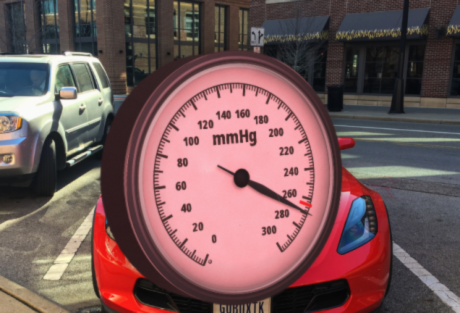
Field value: 270; mmHg
